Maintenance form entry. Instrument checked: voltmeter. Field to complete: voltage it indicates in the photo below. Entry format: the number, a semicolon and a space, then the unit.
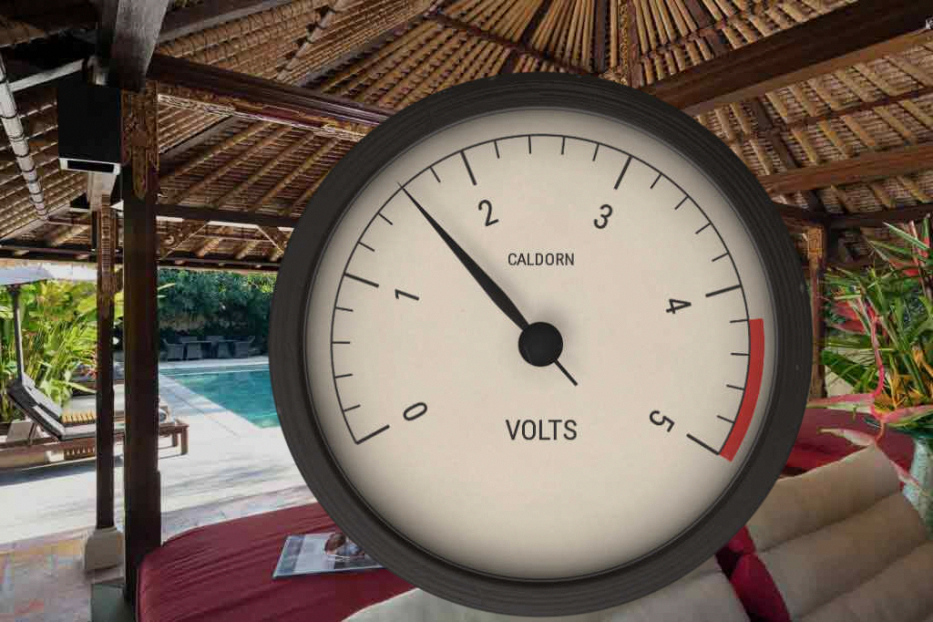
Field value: 1.6; V
